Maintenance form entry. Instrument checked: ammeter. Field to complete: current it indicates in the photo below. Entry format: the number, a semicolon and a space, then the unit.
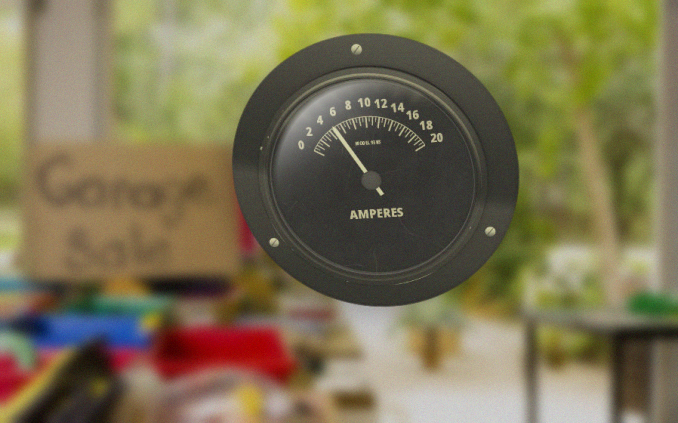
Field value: 5; A
